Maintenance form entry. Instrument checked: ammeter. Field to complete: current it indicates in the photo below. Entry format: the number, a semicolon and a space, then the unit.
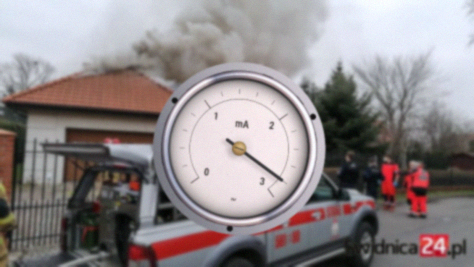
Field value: 2.8; mA
